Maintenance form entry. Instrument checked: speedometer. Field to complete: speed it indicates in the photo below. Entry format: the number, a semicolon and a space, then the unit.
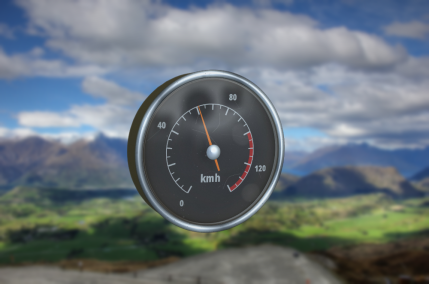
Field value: 60; km/h
